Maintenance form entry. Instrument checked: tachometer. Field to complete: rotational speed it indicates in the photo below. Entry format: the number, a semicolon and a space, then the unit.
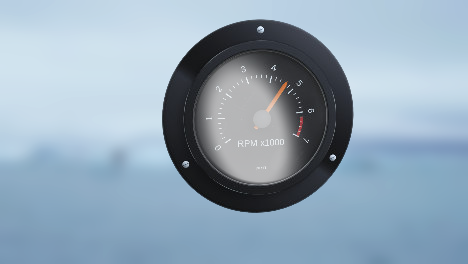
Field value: 4600; rpm
